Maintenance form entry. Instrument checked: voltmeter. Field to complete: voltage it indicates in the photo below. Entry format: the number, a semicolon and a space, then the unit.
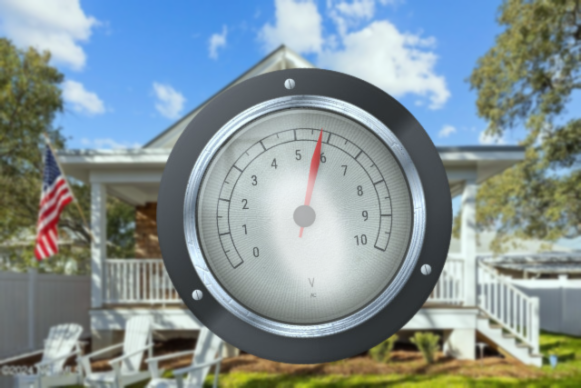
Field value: 5.75; V
